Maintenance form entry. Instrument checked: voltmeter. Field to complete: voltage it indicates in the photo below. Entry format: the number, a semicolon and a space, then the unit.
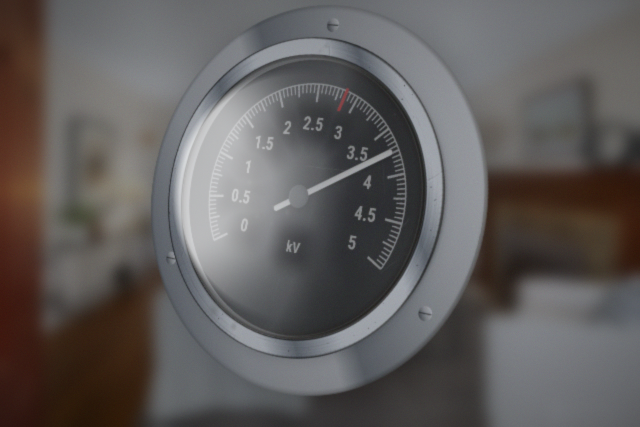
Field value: 3.75; kV
